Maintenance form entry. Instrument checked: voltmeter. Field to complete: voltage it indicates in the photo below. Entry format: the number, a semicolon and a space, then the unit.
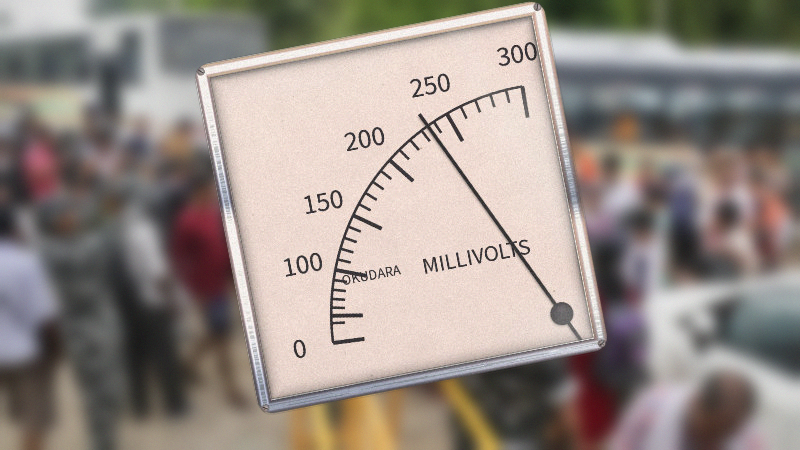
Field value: 235; mV
